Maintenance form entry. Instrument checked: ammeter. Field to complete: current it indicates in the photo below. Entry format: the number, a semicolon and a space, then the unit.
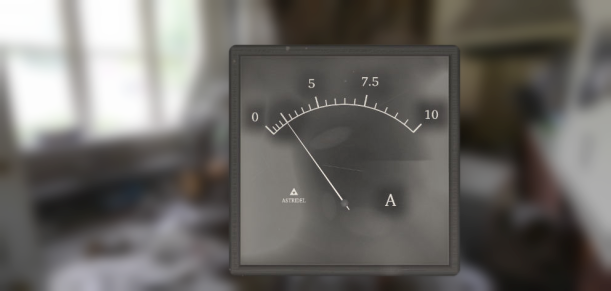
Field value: 2.5; A
